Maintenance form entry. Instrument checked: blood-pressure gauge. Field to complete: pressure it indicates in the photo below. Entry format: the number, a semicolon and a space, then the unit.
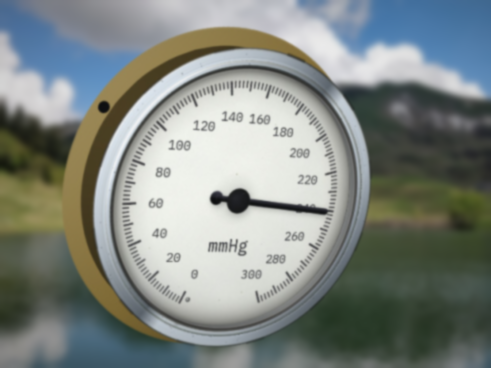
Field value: 240; mmHg
